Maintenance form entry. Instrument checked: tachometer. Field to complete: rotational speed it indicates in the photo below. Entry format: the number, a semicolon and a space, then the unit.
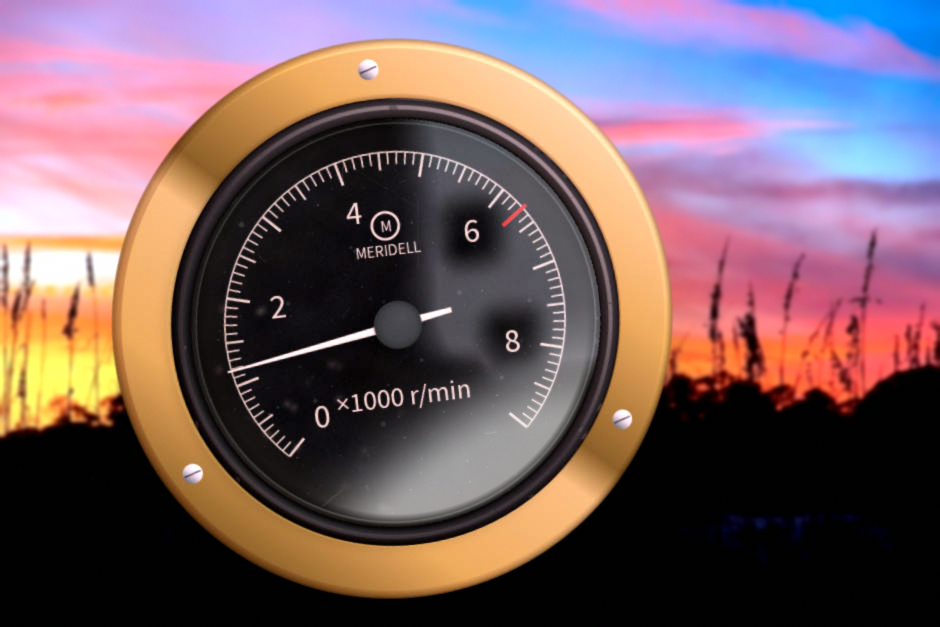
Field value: 1200; rpm
